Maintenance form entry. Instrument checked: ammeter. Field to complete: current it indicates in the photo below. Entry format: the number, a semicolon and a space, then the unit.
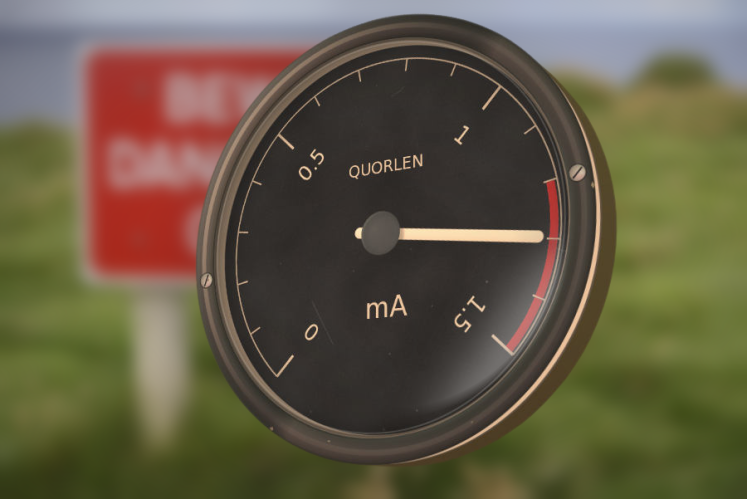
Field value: 1.3; mA
